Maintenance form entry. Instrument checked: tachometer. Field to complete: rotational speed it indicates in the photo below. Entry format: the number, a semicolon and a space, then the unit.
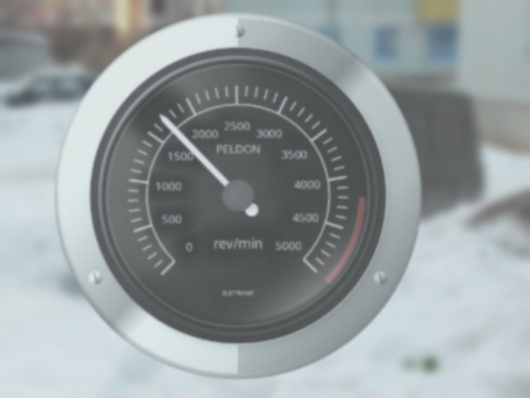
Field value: 1700; rpm
